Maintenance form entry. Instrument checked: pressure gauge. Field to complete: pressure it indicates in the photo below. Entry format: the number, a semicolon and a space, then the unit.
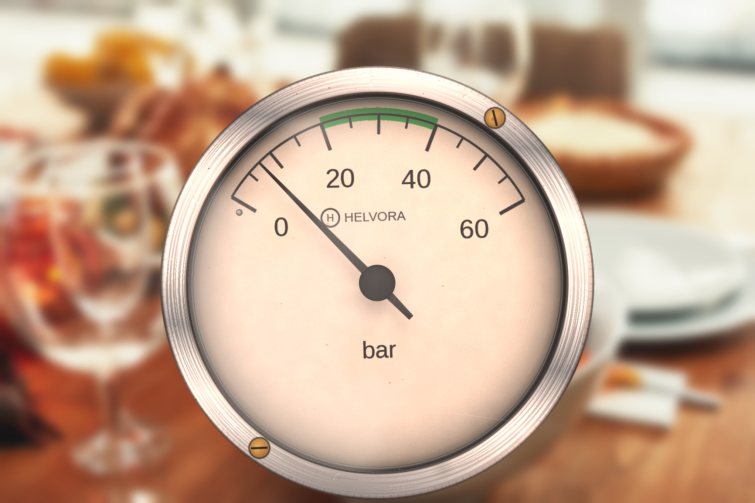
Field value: 7.5; bar
